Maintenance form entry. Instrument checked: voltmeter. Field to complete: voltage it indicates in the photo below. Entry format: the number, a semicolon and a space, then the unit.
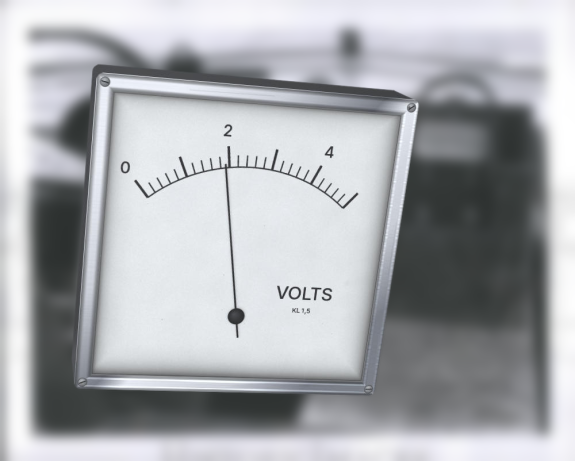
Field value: 1.9; V
